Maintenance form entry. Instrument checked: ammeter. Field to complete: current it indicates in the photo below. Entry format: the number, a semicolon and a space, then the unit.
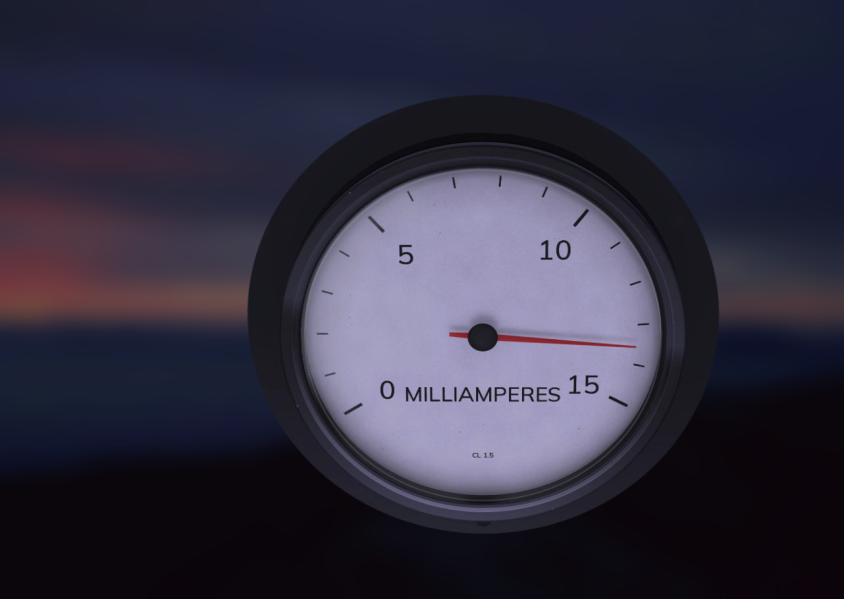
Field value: 13.5; mA
